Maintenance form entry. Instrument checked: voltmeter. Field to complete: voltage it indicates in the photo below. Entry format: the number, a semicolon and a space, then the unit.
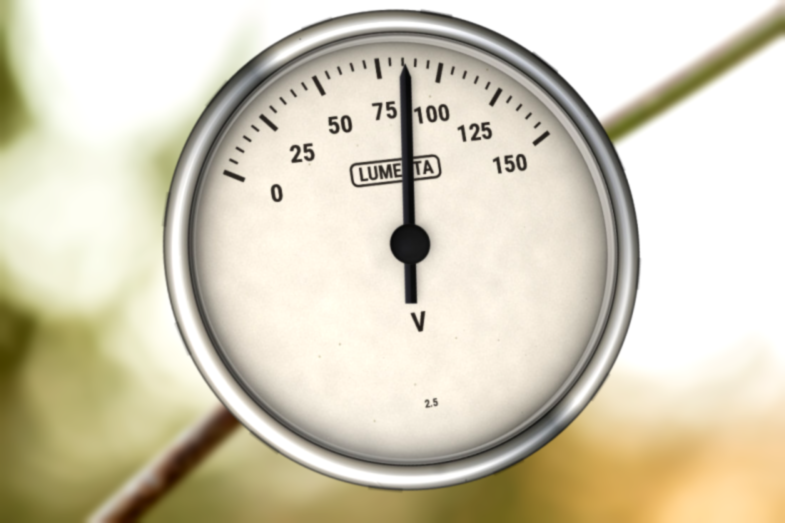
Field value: 85; V
